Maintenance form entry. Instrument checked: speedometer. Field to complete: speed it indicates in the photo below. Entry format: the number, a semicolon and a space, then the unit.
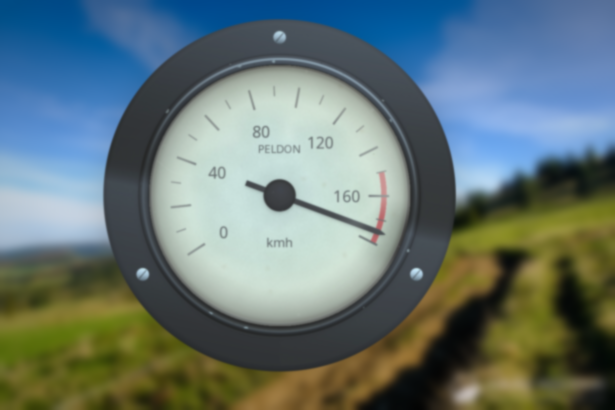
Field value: 175; km/h
